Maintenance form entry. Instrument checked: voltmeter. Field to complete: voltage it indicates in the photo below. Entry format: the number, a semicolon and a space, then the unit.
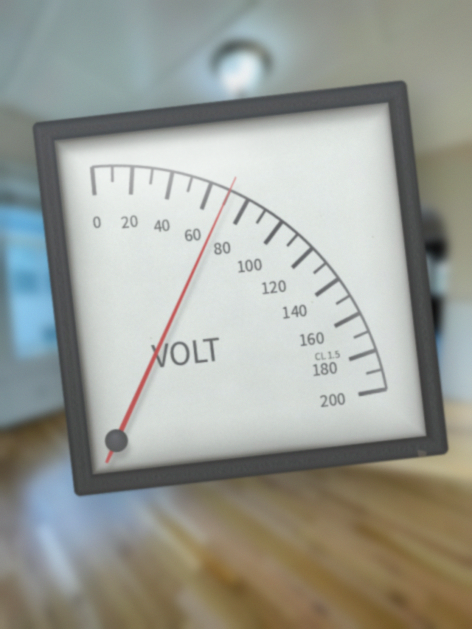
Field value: 70; V
